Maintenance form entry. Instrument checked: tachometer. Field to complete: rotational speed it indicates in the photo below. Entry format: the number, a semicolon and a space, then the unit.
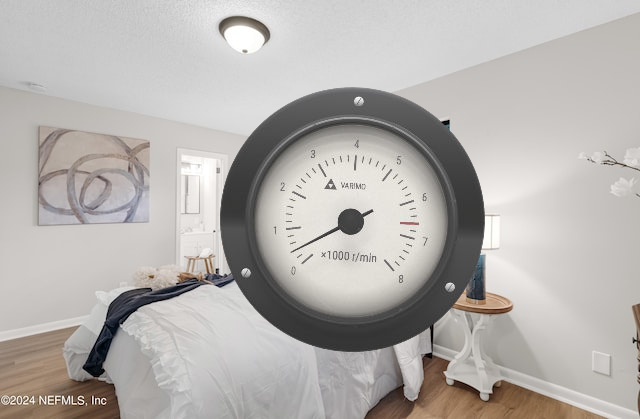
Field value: 400; rpm
